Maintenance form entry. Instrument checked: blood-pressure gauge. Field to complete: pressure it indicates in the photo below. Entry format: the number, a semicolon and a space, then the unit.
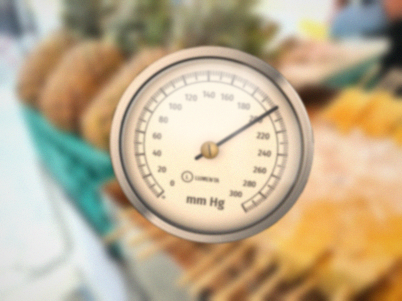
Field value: 200; mmHg
